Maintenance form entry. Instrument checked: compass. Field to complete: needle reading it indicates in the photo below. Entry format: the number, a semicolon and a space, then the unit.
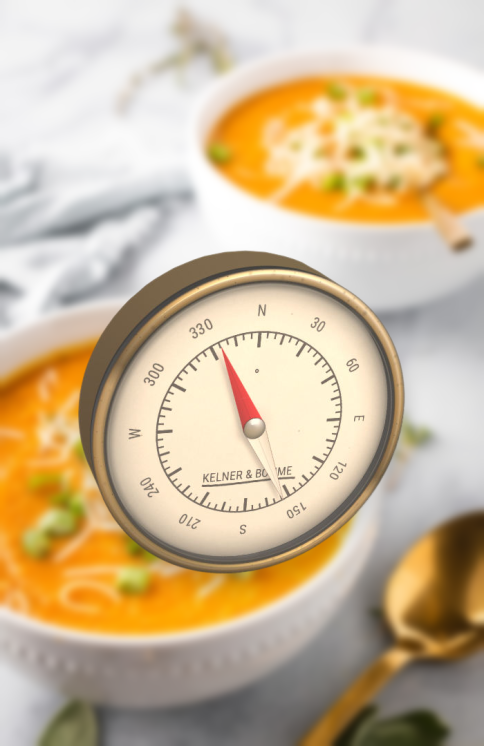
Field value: 335; °
